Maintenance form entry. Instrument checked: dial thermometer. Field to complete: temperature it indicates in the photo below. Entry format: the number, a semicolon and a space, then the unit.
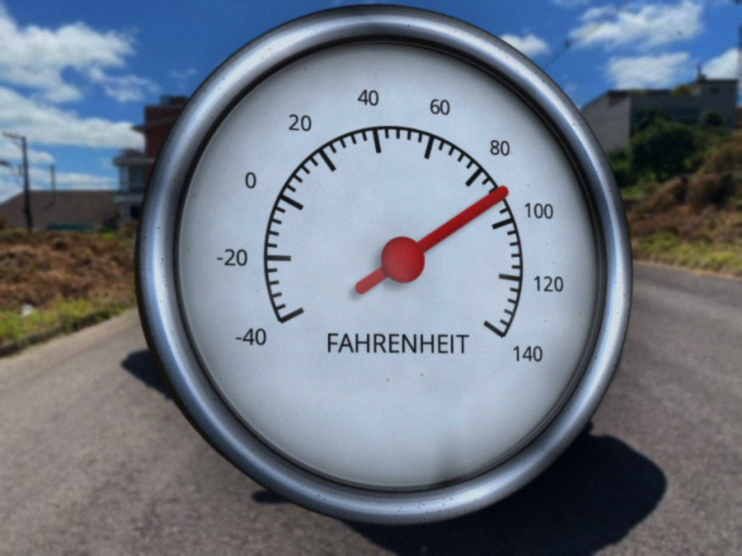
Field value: 90; °F
